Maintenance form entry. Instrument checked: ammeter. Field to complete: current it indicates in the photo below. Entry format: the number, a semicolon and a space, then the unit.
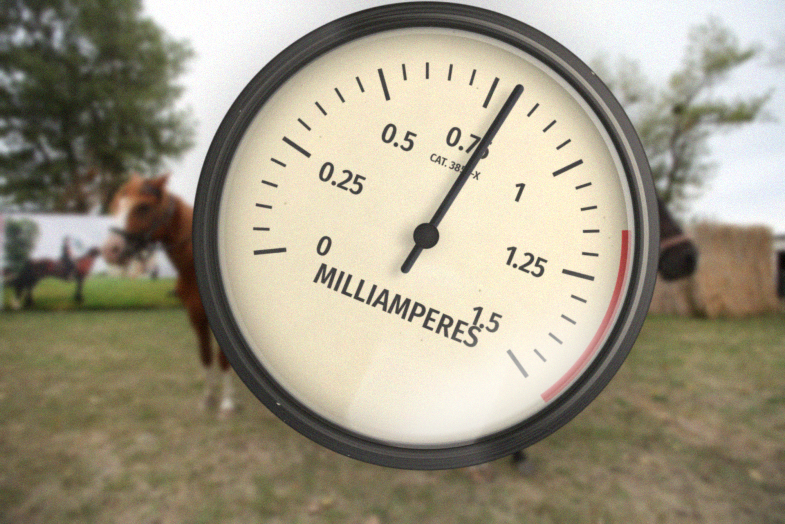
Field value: 0.8; mA
